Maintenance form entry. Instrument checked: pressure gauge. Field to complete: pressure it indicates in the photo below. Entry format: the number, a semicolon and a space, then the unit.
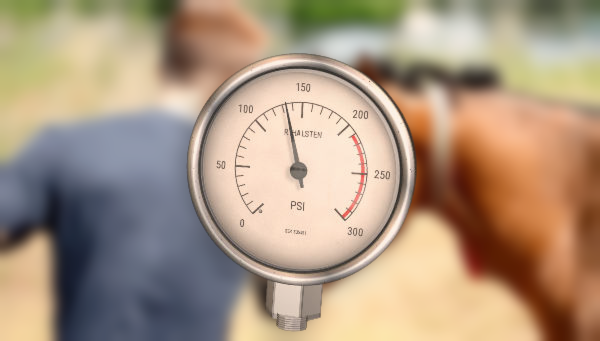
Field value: 135; psi
